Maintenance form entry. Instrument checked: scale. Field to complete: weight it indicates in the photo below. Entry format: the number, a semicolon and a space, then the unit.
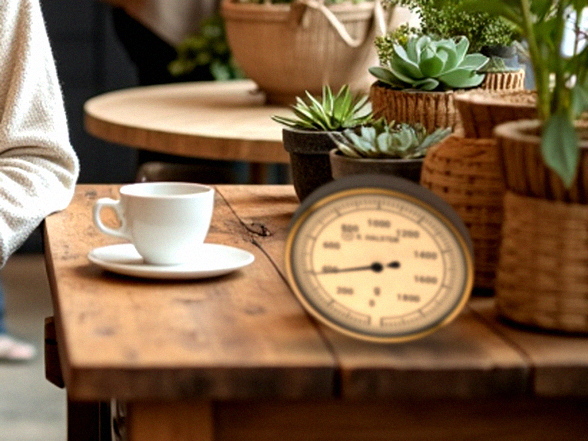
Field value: 400; g
